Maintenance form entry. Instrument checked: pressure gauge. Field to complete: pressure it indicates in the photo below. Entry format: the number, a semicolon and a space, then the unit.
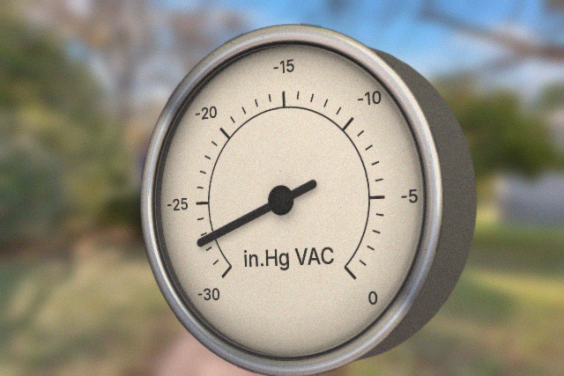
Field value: -27.5; inHg
